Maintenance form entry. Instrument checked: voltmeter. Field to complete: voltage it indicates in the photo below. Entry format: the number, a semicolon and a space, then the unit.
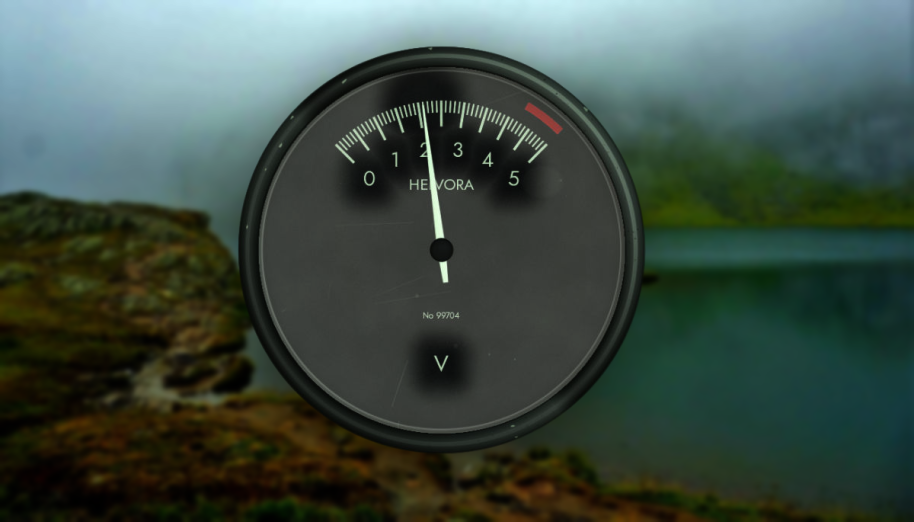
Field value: 2.1; V
